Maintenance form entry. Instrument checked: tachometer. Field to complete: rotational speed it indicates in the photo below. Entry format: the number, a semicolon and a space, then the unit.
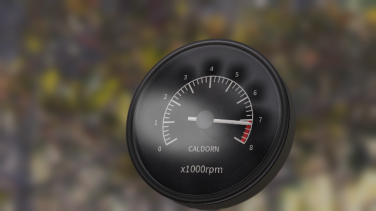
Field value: 7200; rpm
